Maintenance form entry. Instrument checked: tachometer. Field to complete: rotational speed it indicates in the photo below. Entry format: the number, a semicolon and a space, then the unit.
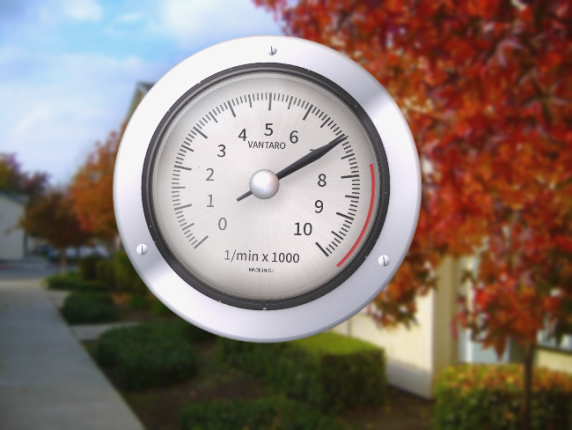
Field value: 7100; rpm
